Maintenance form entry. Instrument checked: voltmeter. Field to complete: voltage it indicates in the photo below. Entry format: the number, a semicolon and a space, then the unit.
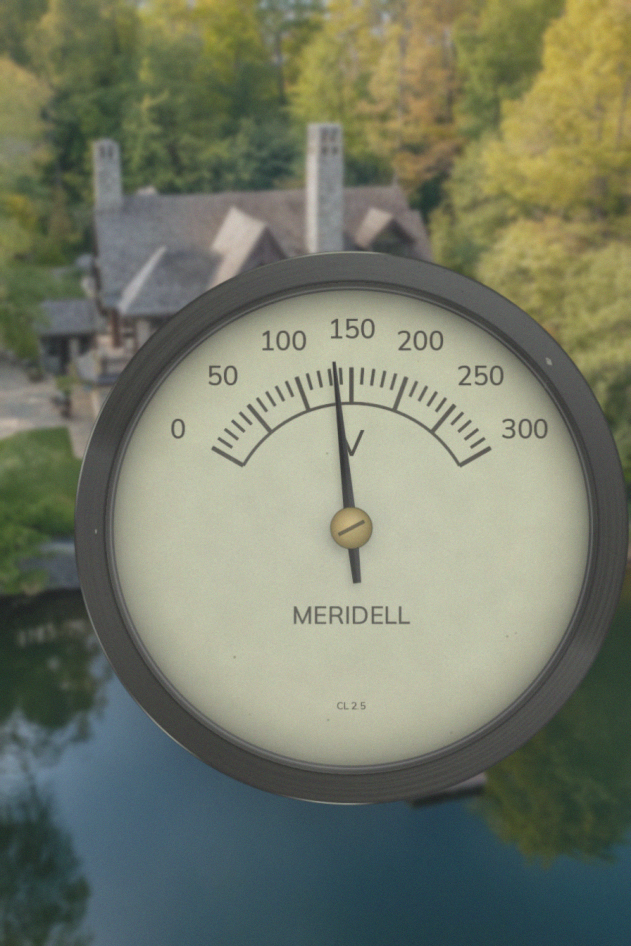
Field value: 135; V
